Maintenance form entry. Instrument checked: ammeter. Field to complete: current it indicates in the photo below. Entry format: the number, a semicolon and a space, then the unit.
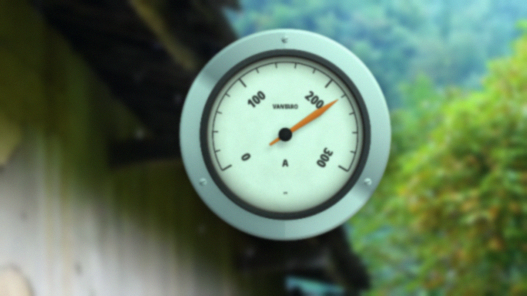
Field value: 220; A
